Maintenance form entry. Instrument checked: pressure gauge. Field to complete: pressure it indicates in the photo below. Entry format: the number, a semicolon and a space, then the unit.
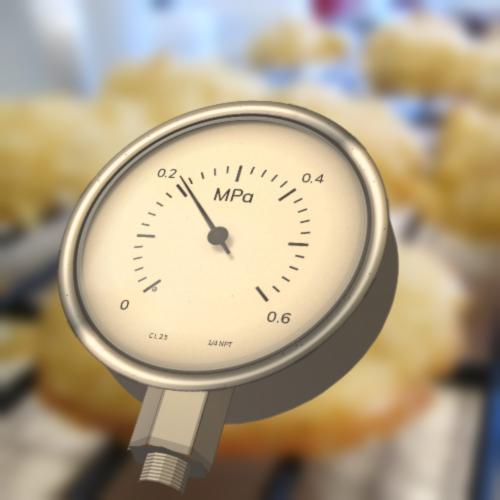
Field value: 0.21; MPa
